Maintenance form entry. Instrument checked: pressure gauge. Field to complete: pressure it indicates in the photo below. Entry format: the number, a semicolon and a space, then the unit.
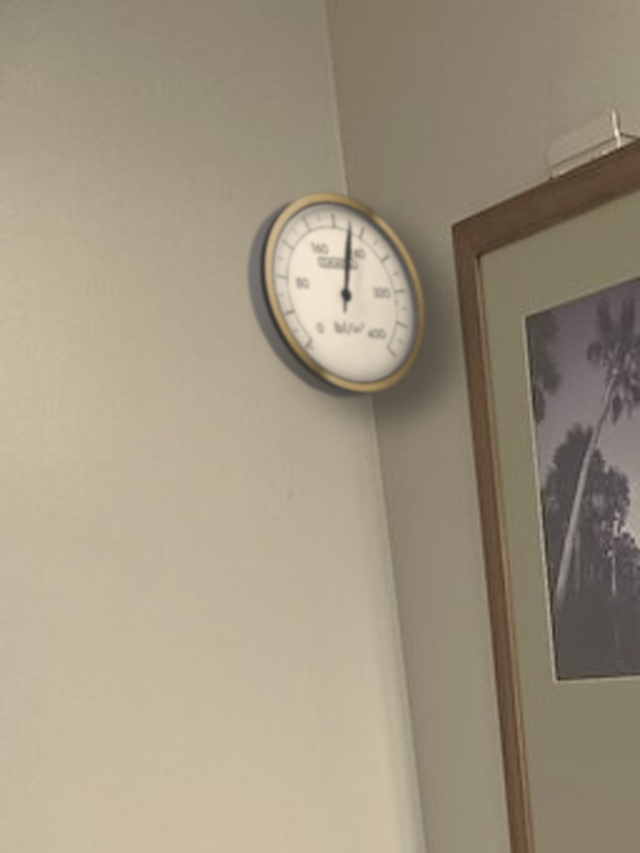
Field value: 220; psi
